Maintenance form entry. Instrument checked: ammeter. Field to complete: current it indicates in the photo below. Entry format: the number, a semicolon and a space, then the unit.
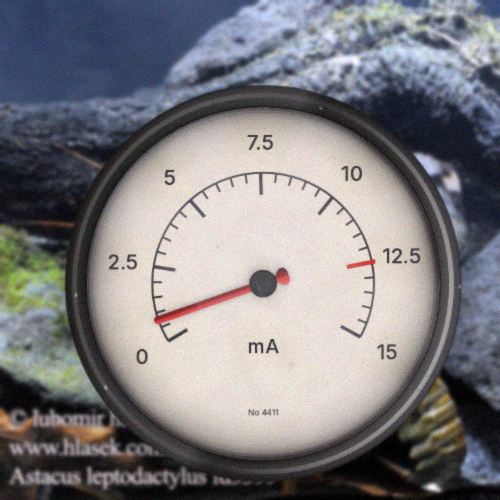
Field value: 0.75; mA
